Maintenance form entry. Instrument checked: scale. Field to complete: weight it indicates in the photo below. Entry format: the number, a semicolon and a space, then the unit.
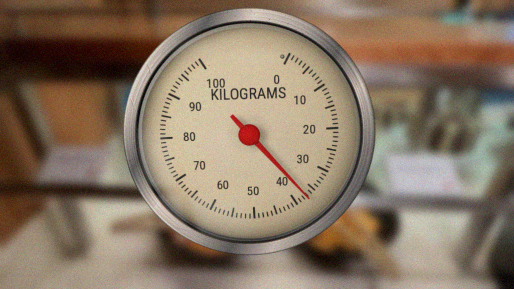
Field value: 37; kg
